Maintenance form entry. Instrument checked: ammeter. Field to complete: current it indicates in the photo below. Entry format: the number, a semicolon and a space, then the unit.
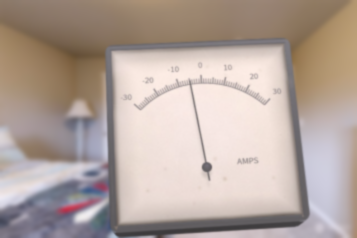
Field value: -5; A
